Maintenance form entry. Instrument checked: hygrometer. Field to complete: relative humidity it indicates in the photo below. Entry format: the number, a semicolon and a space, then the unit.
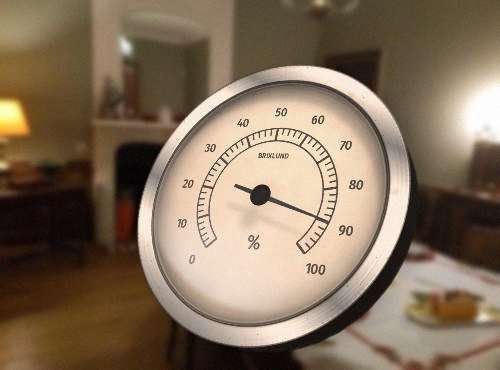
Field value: 90; %
